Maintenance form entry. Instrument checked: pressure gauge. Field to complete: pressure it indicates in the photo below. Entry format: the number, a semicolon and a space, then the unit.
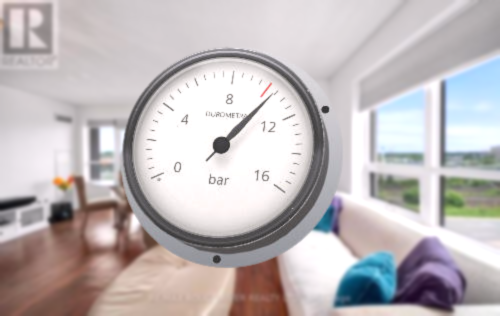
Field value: 10.5; bar
